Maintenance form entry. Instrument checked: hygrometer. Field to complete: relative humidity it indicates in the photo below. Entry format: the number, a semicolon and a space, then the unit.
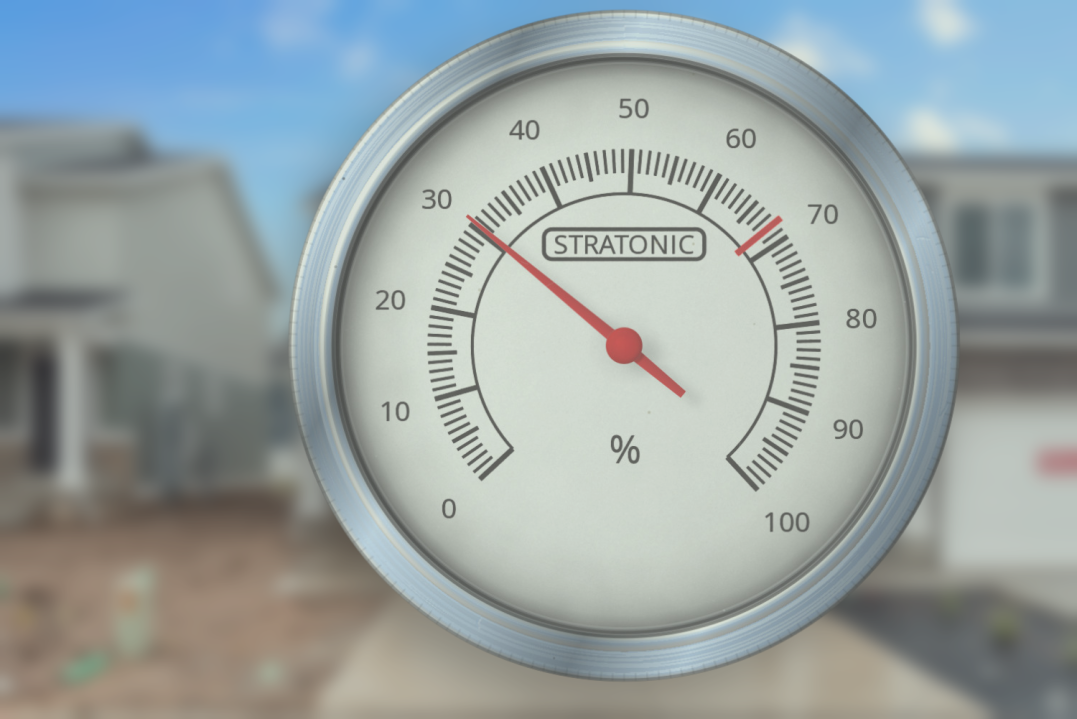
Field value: 30.5; %
